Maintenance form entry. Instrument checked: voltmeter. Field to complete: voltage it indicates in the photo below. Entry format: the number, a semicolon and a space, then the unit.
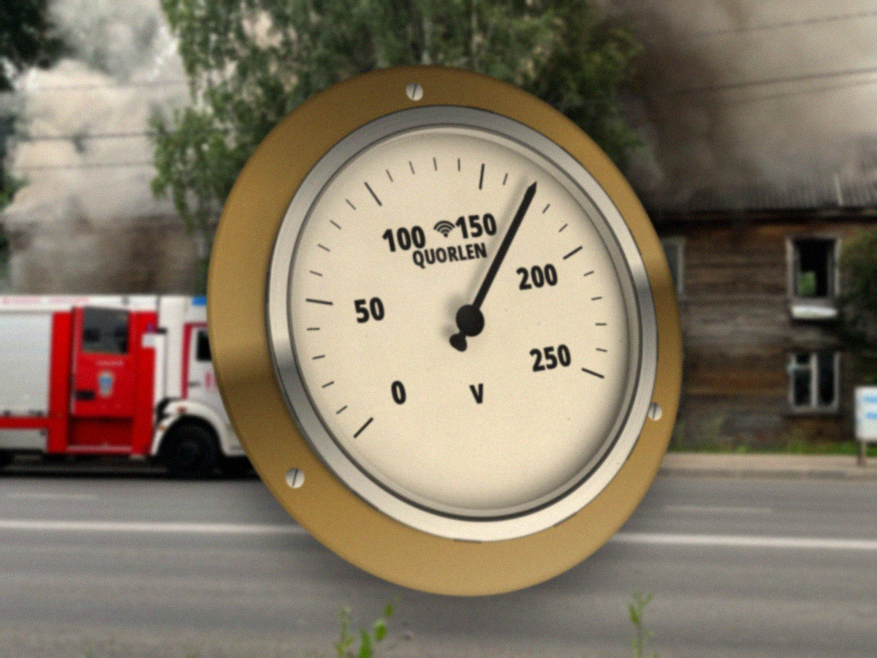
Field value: 170; V
